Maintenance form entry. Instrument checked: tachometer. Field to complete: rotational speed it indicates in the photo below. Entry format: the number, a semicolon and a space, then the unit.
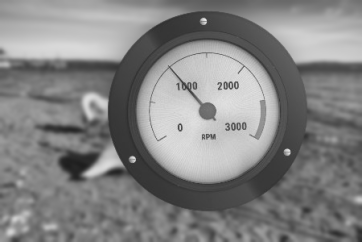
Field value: 1000; rpm
